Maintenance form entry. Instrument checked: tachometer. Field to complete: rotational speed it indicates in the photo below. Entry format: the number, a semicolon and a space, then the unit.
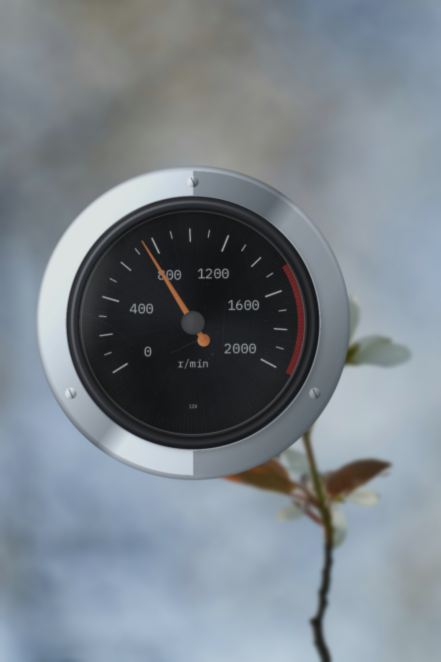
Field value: 750; rpm
